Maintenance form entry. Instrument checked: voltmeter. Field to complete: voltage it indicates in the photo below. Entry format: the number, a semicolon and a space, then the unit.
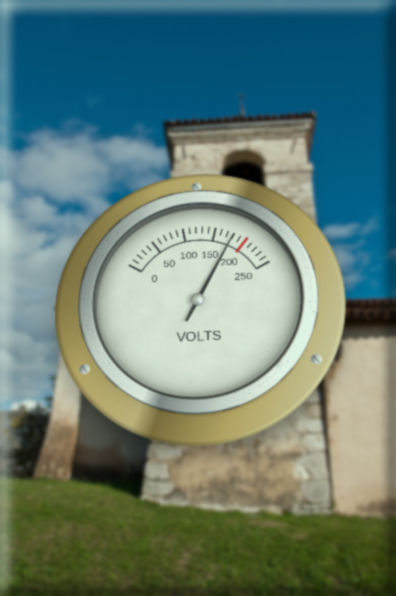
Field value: 180; V
